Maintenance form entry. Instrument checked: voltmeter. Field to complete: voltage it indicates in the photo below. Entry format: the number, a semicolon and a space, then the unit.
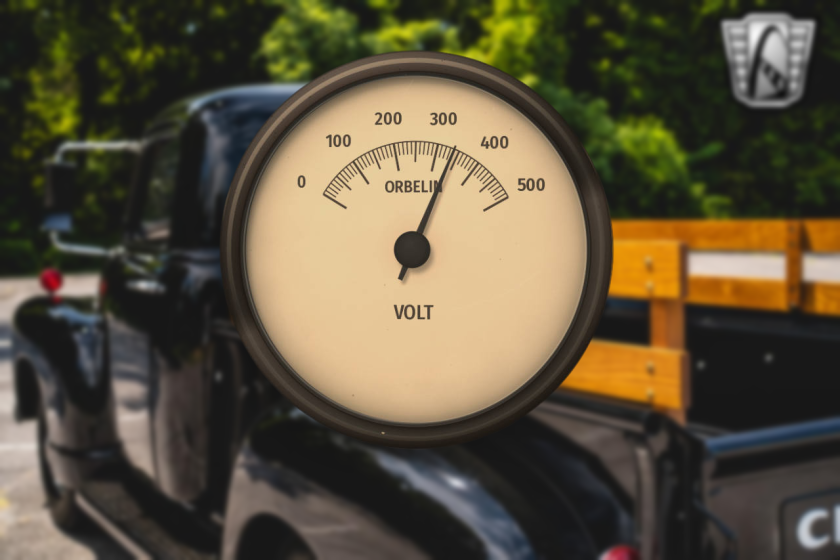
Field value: 340; V
